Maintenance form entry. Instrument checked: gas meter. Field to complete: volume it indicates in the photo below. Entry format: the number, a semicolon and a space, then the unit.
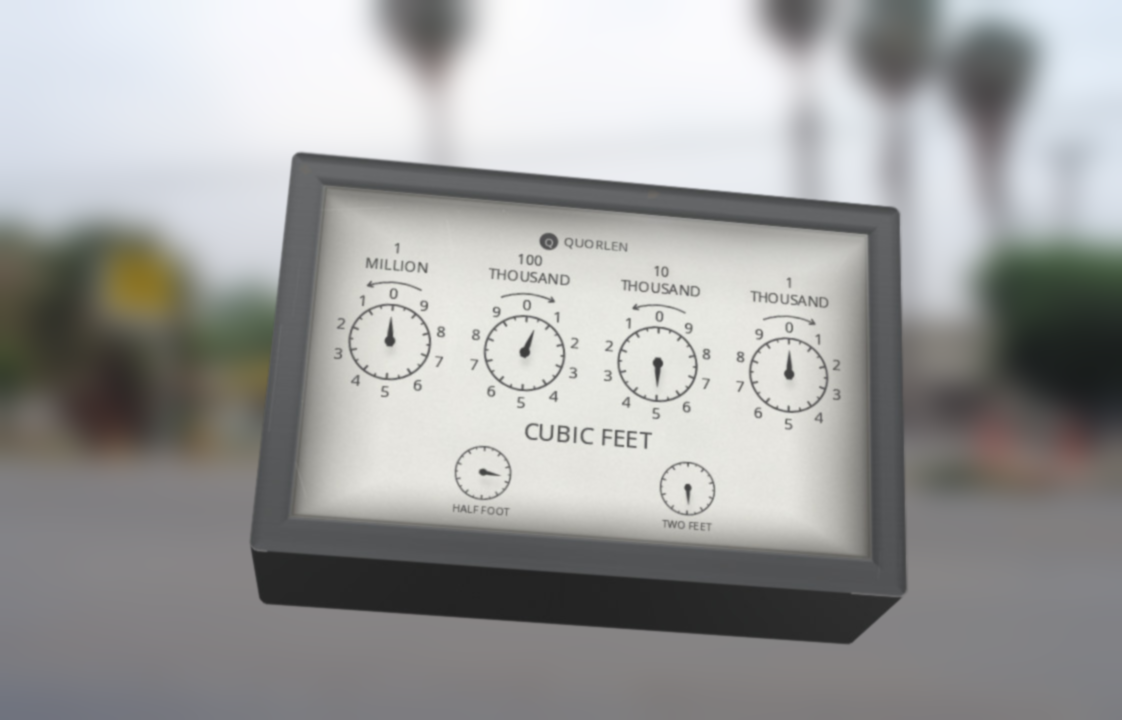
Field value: 5000; ft³
